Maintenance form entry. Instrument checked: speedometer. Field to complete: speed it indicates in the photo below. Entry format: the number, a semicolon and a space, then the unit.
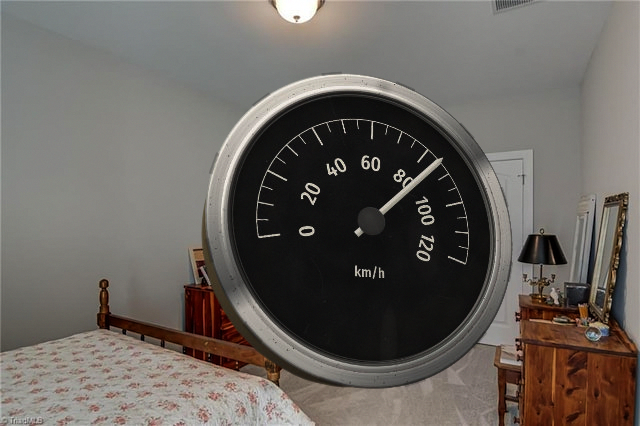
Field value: 85; km/h
